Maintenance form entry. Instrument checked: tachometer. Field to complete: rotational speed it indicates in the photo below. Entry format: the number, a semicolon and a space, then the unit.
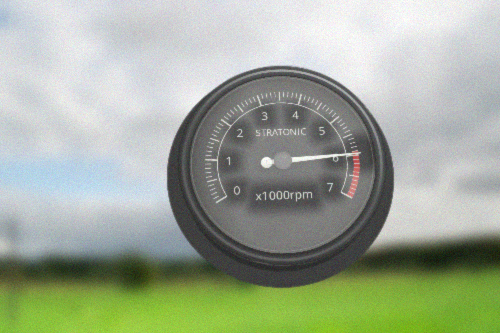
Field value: 6000; rpm
